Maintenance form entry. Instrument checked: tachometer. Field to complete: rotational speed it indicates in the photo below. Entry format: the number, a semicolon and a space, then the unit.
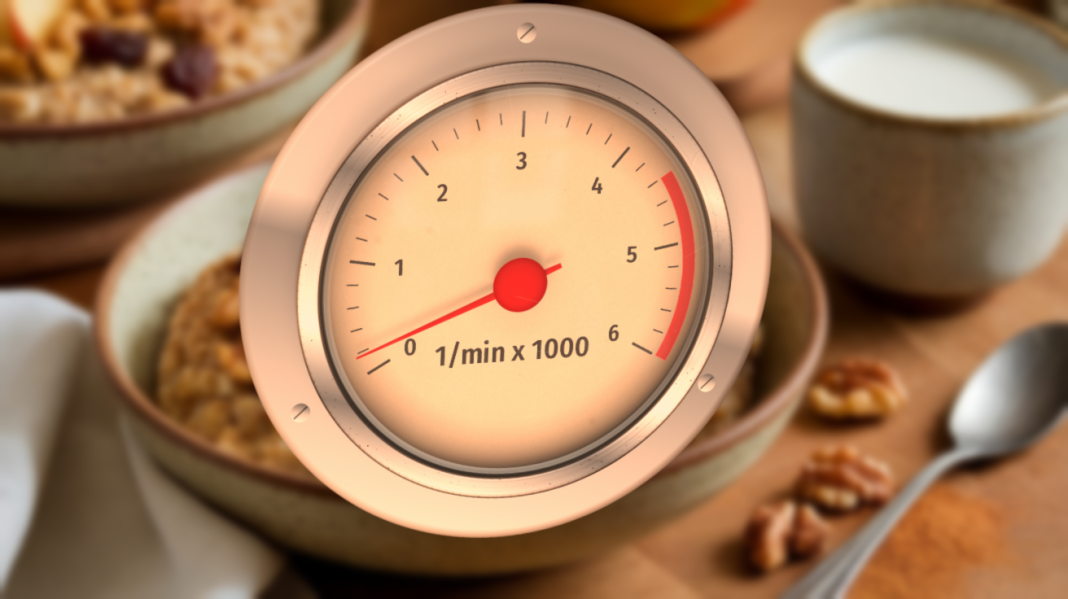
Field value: 200; rpm
